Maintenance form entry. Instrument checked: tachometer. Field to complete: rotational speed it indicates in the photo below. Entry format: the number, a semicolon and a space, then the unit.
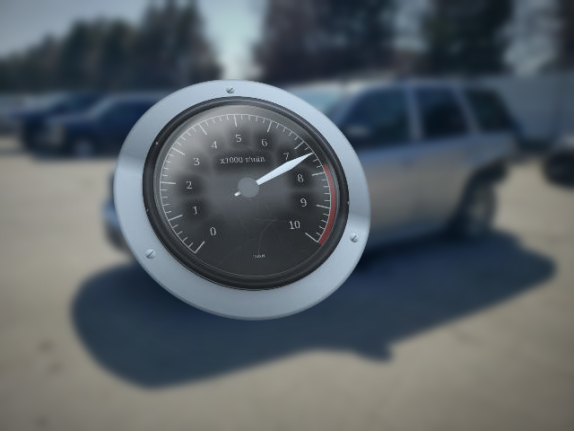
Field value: 7400; rpm
